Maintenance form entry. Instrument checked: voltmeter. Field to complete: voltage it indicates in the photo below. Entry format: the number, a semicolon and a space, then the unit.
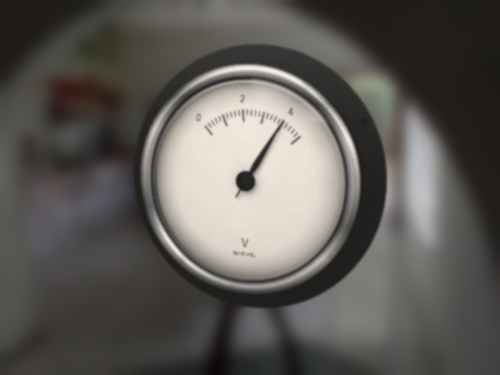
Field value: 4; V
